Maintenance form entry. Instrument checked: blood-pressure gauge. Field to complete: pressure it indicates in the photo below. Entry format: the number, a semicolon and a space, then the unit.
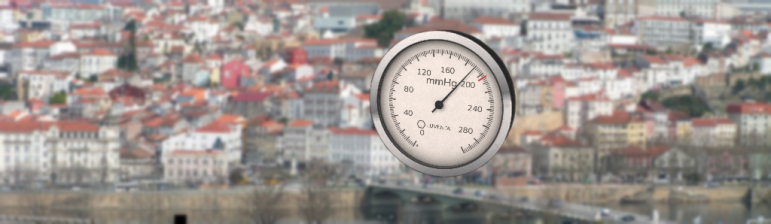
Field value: 190; mmHg
